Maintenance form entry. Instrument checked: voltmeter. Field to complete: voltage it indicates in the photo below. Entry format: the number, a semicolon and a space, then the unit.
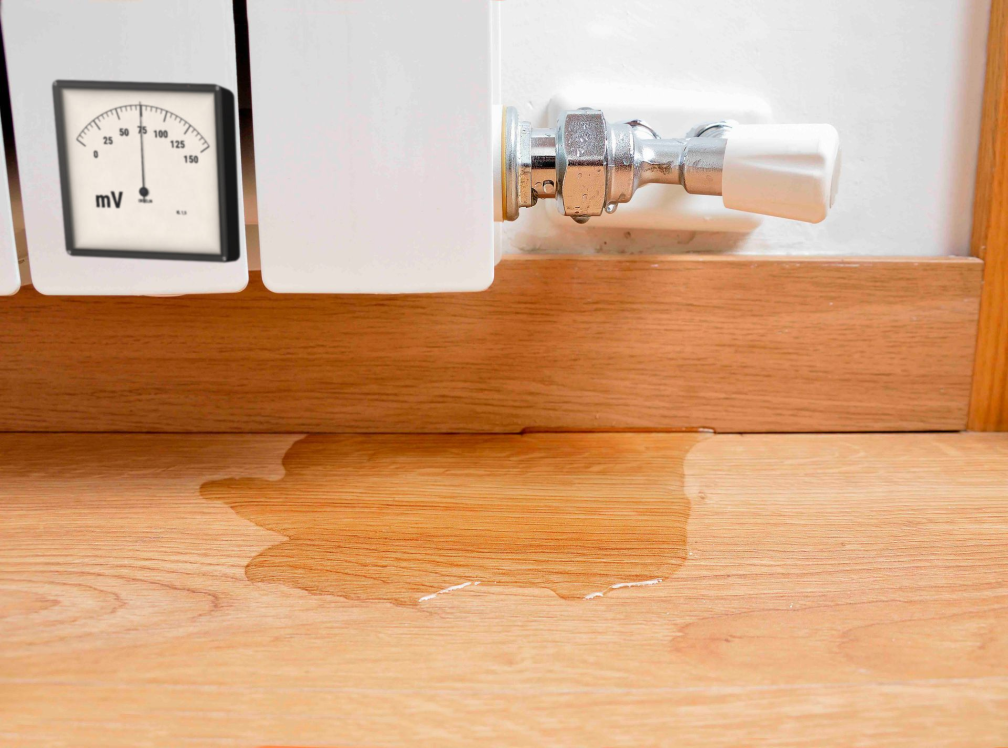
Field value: 75; mV
